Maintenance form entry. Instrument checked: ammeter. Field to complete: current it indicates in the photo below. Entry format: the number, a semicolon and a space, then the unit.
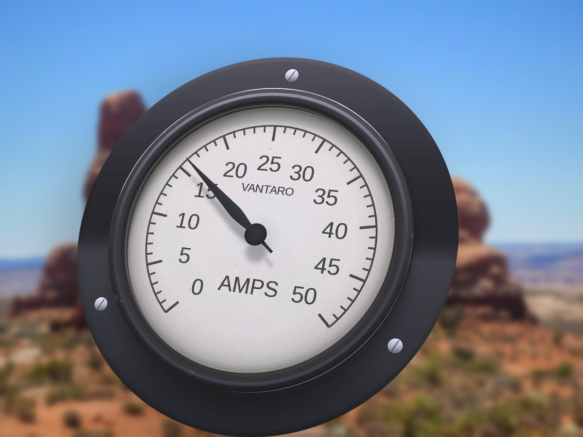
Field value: 16; A
